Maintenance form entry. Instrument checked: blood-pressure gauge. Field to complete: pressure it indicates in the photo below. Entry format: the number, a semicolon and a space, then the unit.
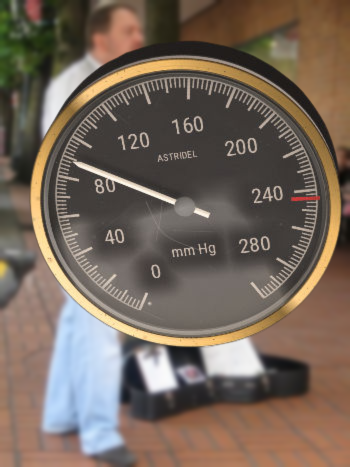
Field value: 90; mmHg
